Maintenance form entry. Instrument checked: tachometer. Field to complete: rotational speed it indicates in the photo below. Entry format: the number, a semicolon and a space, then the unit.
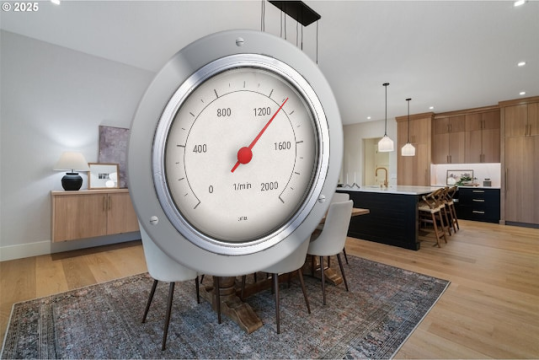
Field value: 1300; rpm
